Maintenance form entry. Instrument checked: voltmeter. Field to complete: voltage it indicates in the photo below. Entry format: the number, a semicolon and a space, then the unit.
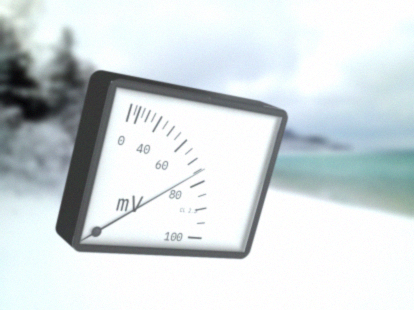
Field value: 75; mV
